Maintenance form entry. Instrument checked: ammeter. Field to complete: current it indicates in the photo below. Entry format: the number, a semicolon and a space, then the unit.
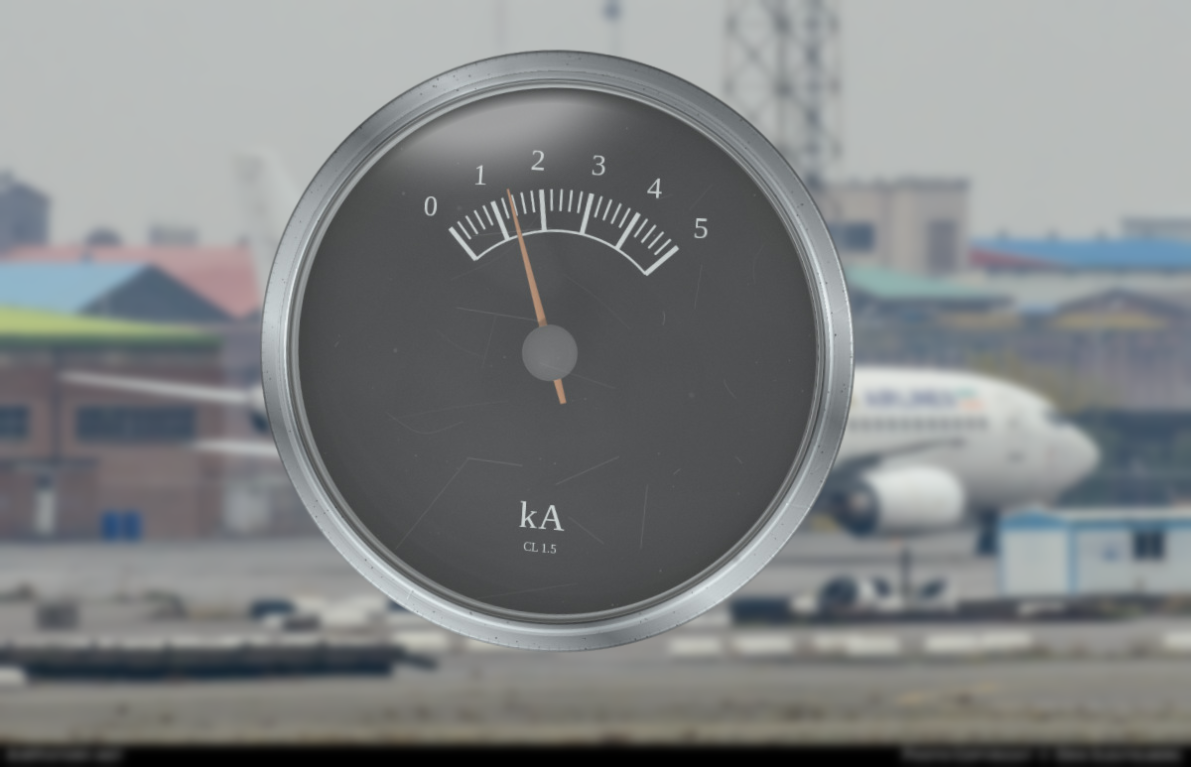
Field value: 1.4; kA
